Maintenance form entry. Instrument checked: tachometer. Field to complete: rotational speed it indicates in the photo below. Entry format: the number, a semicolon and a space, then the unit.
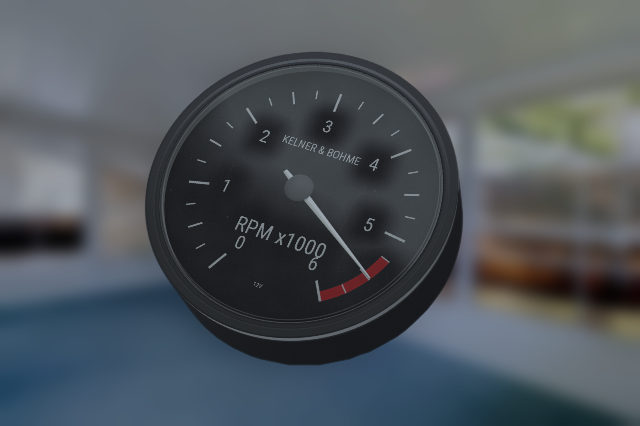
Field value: 5500; rpm
